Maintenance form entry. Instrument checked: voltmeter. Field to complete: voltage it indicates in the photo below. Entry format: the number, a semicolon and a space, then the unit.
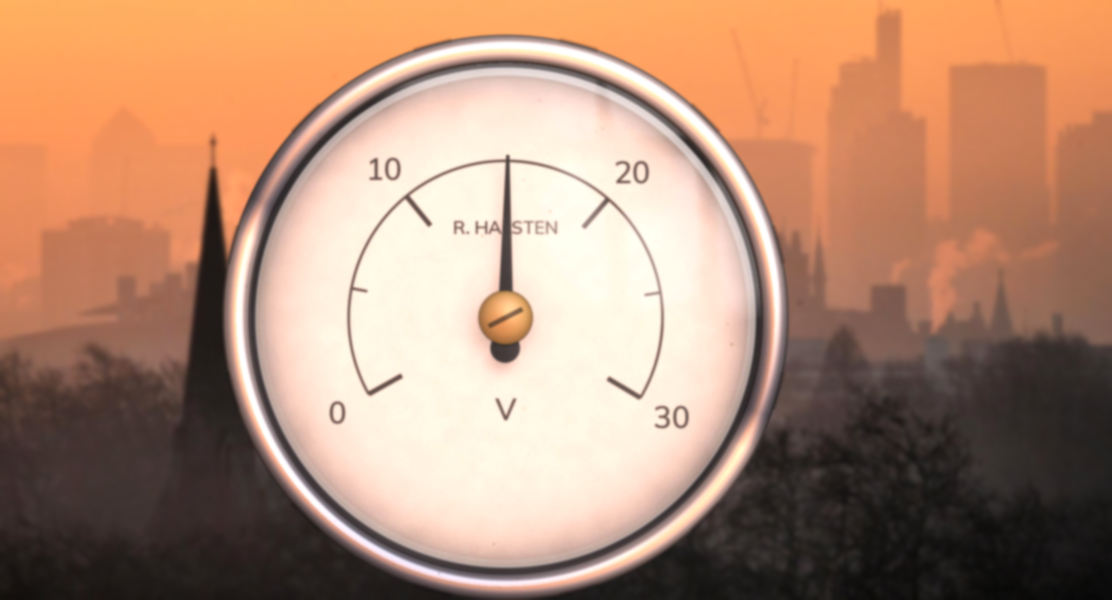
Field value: 15; V
